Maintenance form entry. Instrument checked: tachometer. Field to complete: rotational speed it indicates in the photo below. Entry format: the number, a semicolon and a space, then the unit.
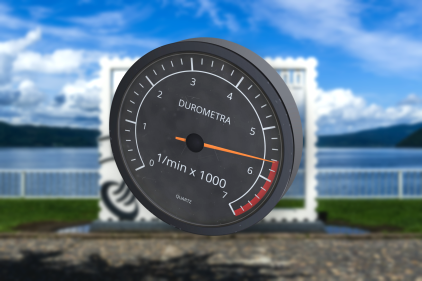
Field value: 5600; rpm
